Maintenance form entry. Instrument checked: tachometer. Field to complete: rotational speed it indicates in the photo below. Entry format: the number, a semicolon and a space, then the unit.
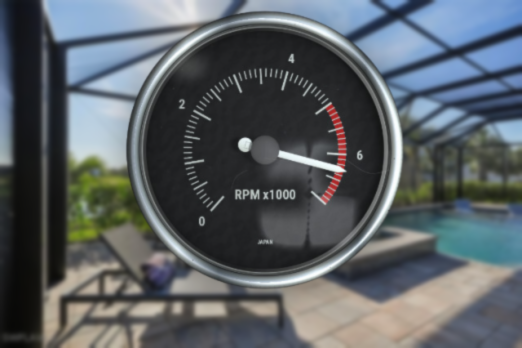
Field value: 6300; rpm
